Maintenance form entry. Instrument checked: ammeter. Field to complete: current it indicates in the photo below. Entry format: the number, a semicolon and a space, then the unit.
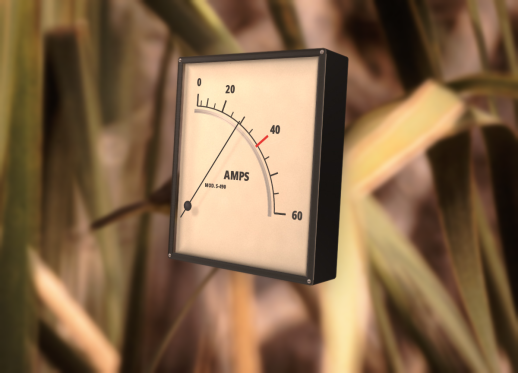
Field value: 30; A
